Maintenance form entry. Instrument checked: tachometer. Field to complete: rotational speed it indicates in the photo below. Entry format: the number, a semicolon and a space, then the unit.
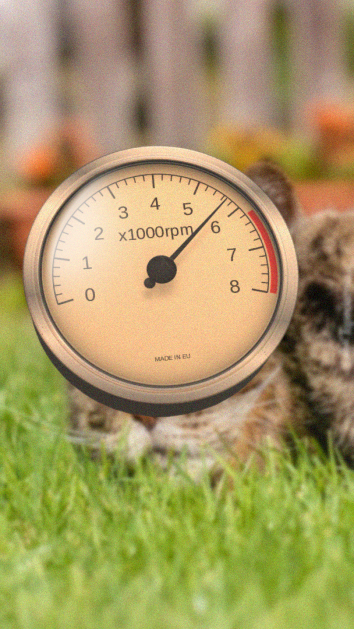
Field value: 5700; rpm
